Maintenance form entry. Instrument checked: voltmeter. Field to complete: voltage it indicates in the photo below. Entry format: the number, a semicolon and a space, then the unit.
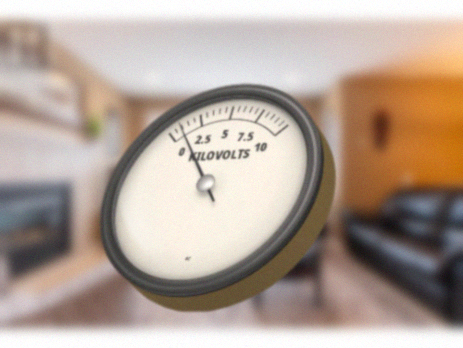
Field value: 1; kV
